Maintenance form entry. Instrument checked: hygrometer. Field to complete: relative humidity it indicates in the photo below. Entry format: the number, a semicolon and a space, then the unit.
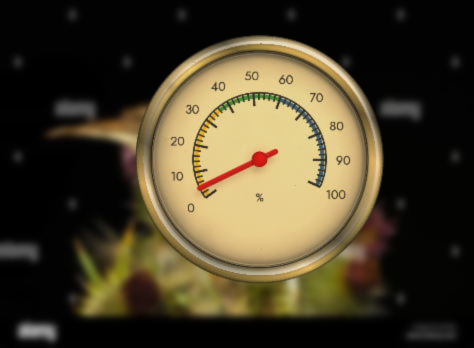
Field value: 4; %
